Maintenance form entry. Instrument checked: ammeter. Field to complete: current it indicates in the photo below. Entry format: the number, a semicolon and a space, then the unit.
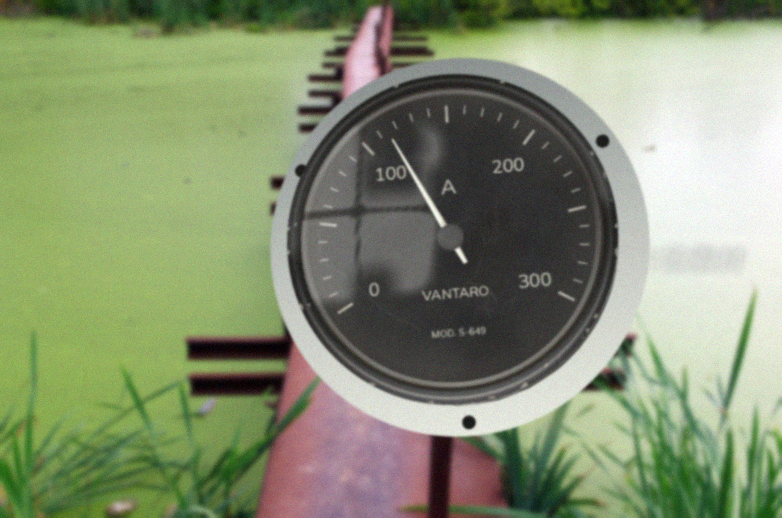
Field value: 115; A
